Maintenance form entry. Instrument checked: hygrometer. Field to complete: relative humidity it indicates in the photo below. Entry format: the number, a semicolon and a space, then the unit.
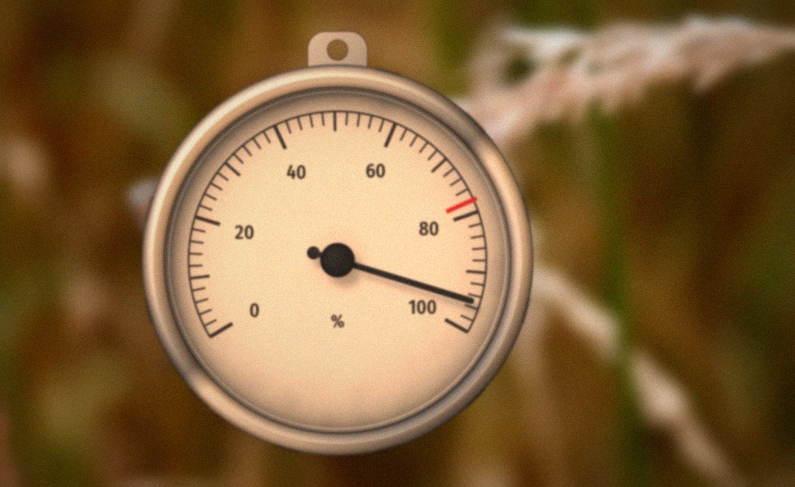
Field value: 95; %
